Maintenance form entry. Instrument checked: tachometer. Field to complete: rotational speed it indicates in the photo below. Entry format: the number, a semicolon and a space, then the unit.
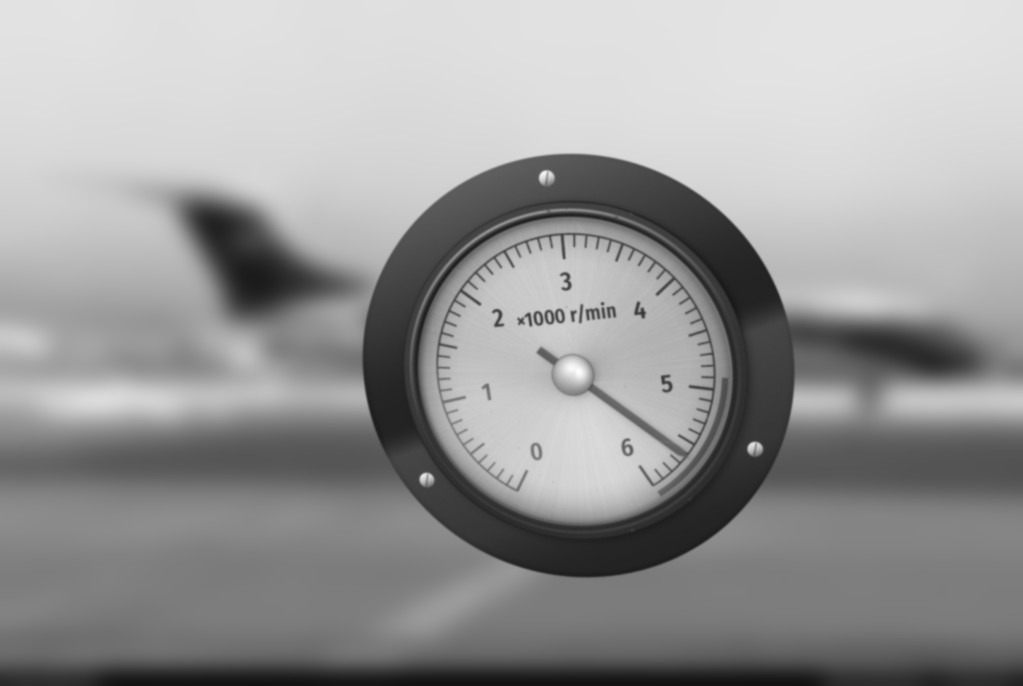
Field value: 5600; rpm
